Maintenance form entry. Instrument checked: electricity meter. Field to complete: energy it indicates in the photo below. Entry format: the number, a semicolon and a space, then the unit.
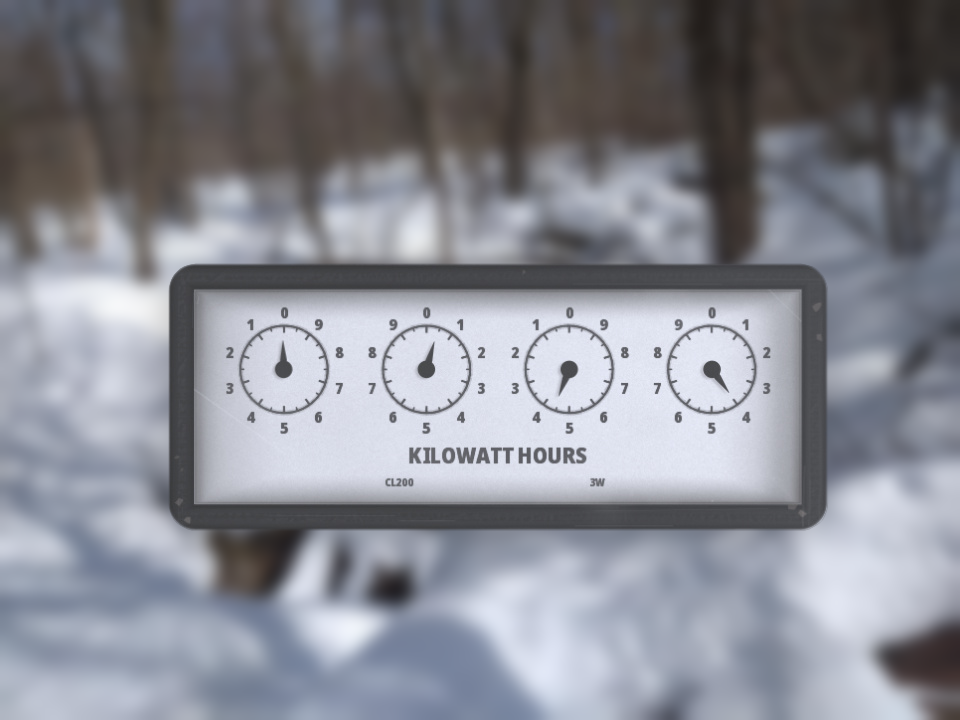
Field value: 44; kWh
